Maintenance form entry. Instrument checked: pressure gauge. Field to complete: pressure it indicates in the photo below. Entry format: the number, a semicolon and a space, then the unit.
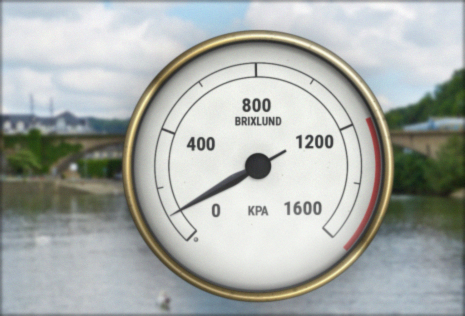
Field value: 100; kPa
